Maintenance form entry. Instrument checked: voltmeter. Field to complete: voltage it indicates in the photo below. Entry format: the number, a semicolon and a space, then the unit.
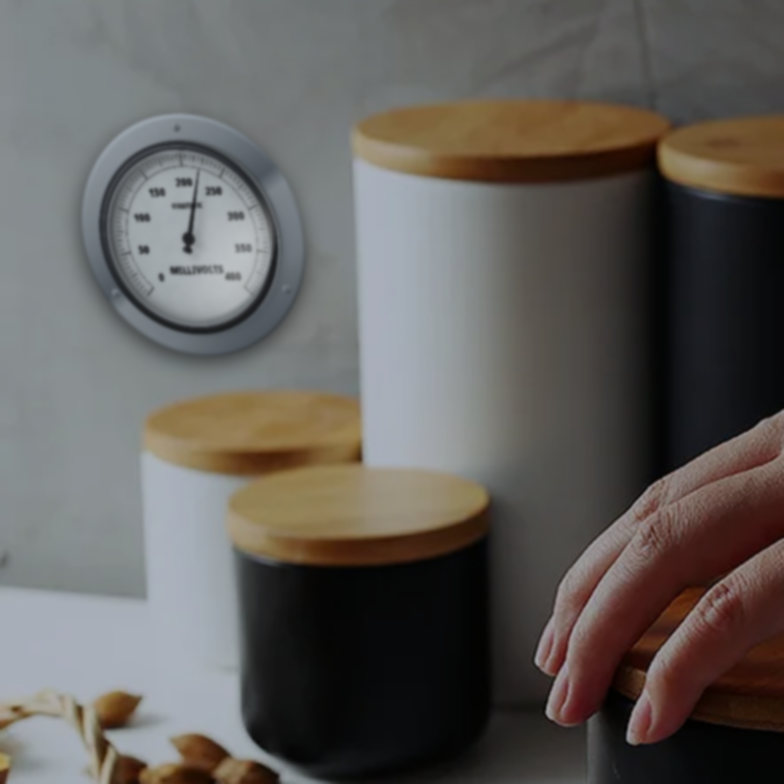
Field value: 225; mV
